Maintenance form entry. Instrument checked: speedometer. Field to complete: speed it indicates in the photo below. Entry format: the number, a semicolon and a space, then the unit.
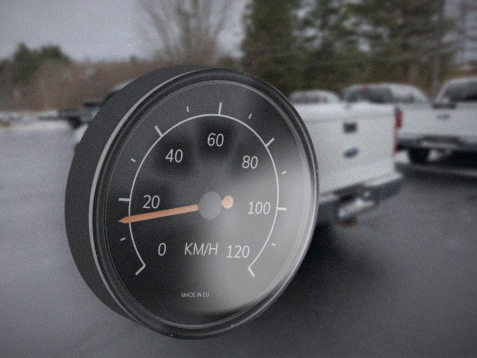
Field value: 15; km/h
